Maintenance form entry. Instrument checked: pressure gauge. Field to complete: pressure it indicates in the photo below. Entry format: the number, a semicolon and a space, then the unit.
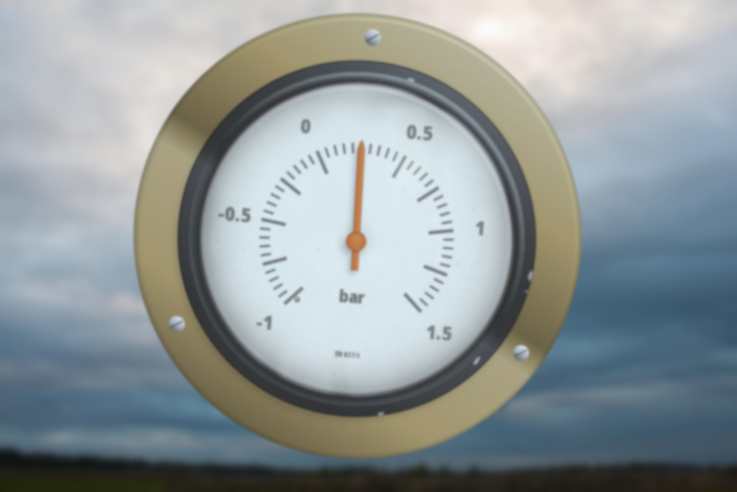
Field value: 0.25; bar
